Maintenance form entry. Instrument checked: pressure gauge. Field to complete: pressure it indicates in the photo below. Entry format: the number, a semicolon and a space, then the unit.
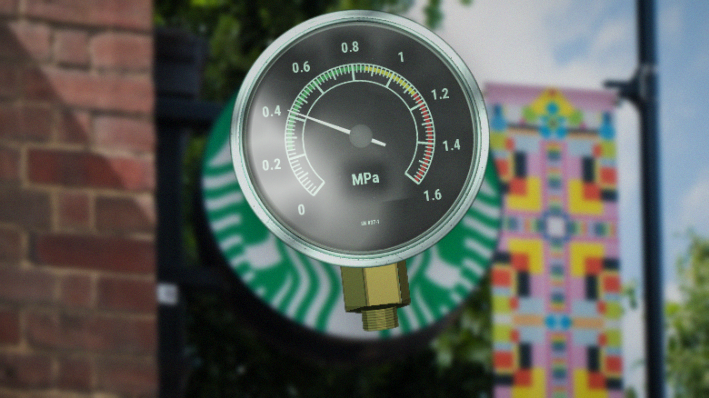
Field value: 0.42; MPa
